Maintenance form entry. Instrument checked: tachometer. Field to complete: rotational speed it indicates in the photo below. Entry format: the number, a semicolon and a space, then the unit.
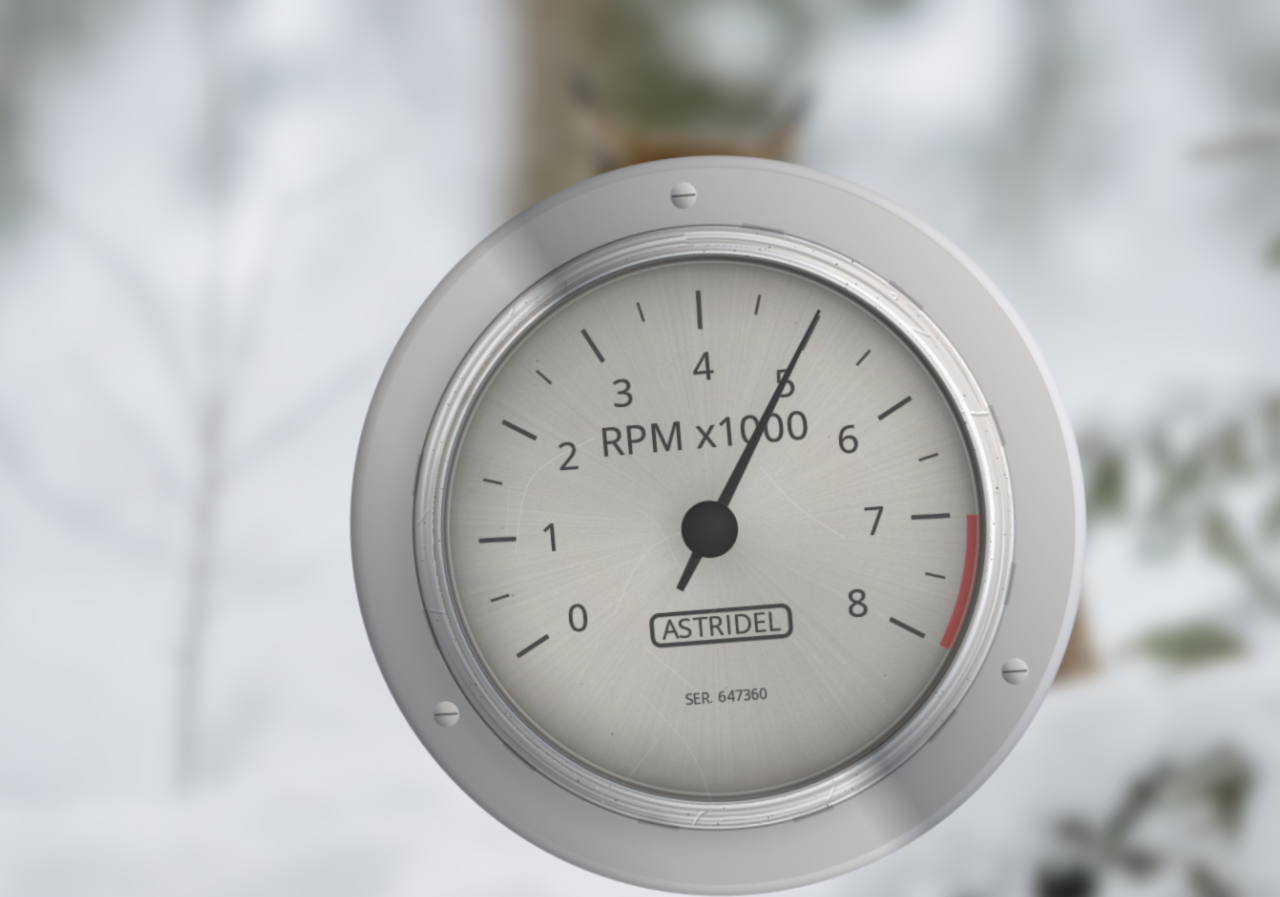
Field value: 5000; rpm
